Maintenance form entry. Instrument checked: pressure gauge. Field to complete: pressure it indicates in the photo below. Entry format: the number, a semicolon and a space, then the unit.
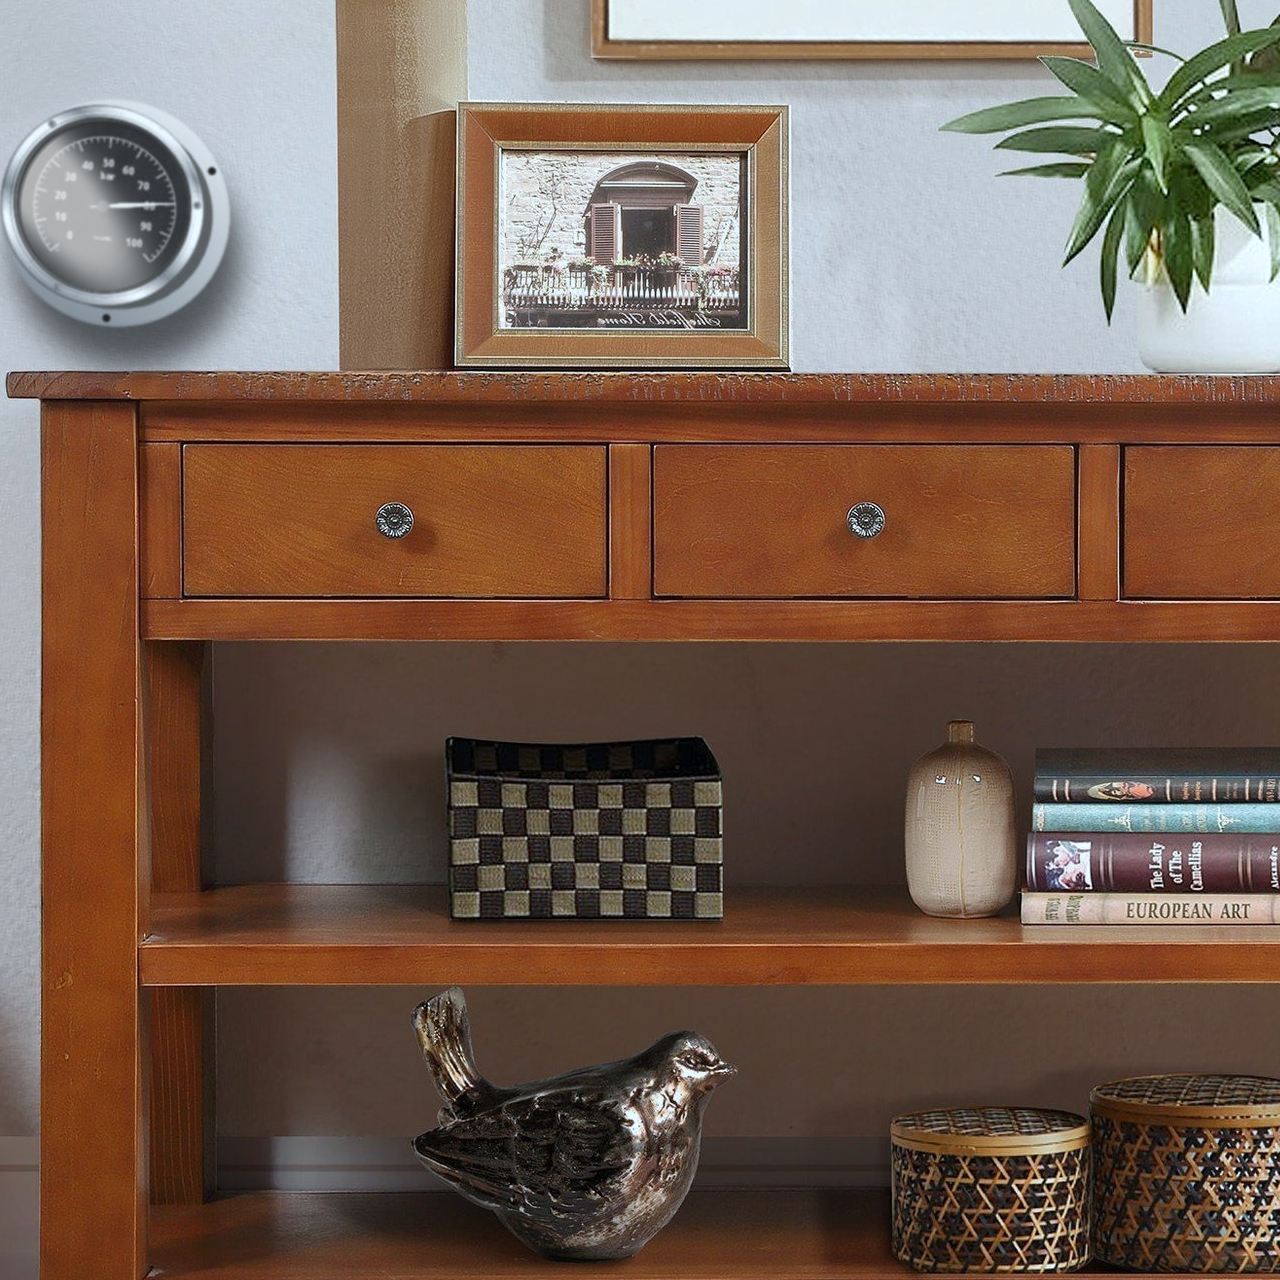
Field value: 80; bar
